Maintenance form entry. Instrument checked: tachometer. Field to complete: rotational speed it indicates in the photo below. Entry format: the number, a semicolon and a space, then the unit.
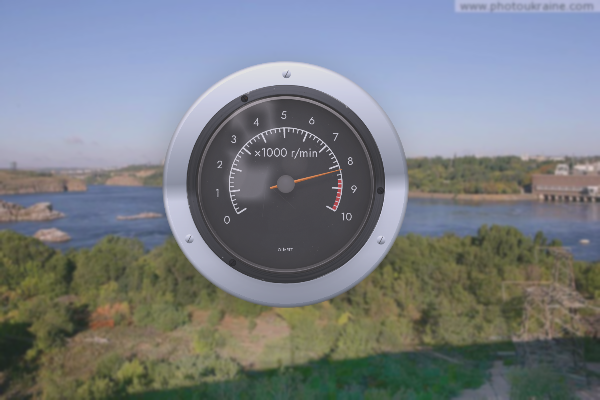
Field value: 8200; rpm
